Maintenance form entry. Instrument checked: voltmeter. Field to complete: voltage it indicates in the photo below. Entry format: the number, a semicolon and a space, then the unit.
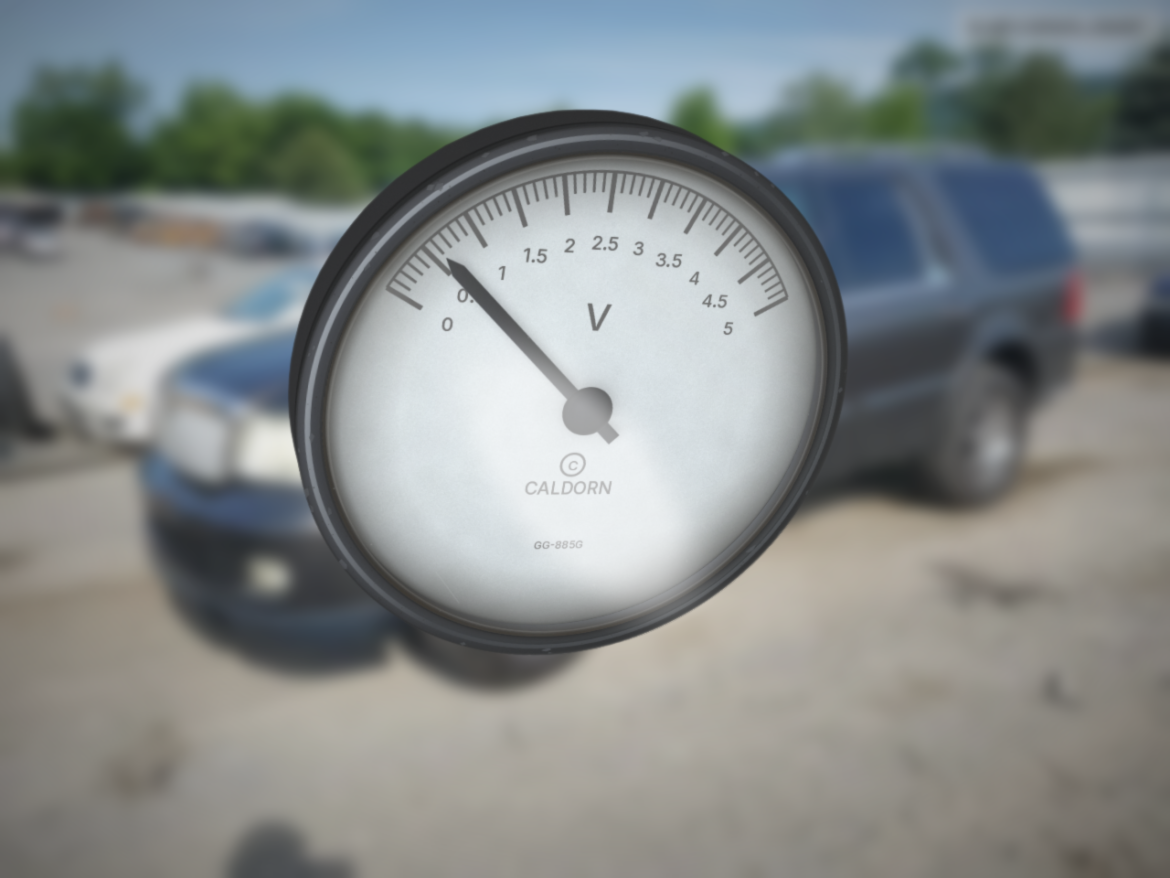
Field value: 0.6; V
